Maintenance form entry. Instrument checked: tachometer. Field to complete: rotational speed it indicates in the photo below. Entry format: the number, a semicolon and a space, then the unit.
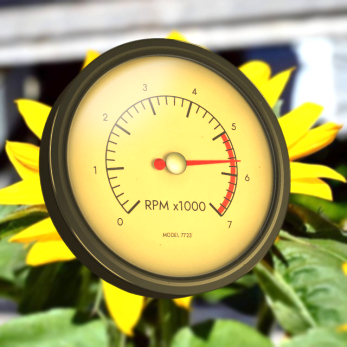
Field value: 5700; rpm
